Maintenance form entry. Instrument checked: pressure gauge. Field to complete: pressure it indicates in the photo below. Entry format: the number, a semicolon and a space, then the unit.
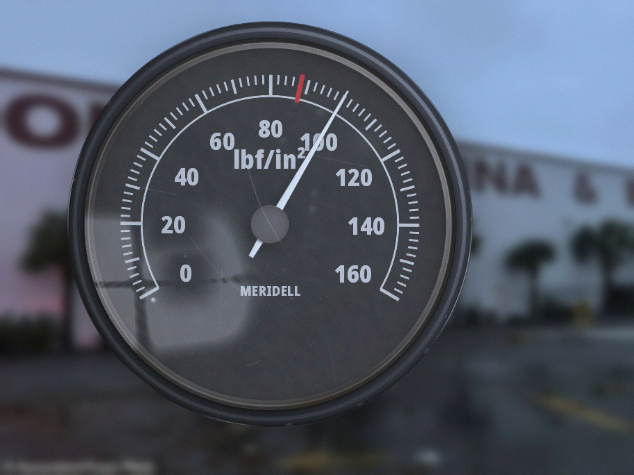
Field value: 100; psi
